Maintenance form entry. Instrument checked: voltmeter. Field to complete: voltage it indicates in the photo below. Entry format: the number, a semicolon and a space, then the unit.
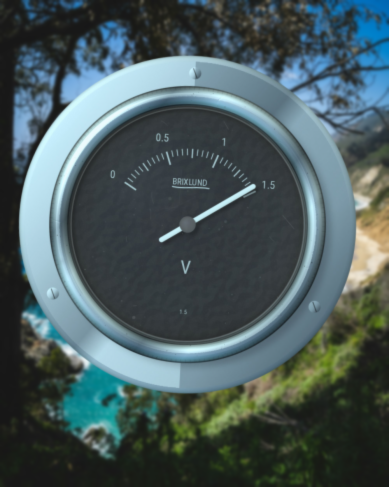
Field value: 1.45; V
